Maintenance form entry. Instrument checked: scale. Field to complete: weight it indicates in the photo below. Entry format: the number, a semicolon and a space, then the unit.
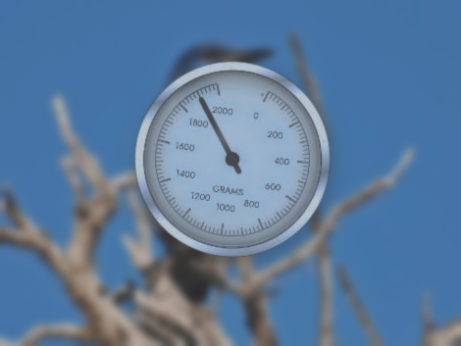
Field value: 1900; g
